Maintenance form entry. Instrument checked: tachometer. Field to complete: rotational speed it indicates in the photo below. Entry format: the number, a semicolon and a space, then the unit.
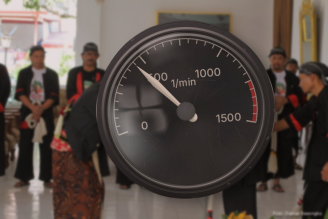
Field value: 450; rpm
